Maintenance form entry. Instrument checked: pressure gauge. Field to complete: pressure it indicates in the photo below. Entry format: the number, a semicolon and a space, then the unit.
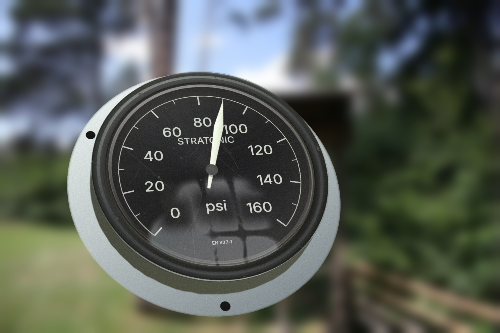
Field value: 90; psi
